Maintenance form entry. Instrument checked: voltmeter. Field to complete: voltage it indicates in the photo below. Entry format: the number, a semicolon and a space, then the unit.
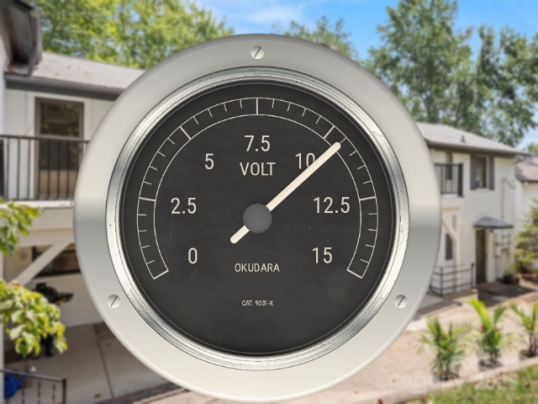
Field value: 10.5; V
